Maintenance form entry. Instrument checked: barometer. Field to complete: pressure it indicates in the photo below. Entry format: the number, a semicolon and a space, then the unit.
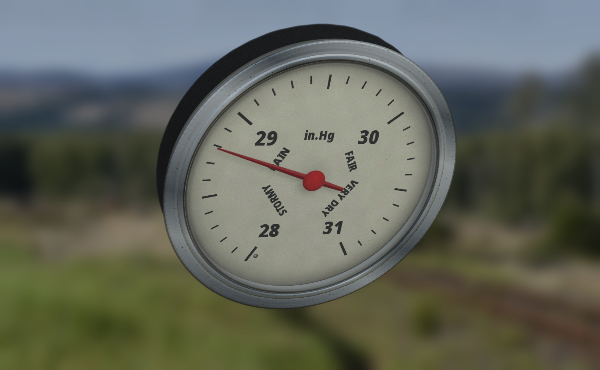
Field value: 28.8; inHg
